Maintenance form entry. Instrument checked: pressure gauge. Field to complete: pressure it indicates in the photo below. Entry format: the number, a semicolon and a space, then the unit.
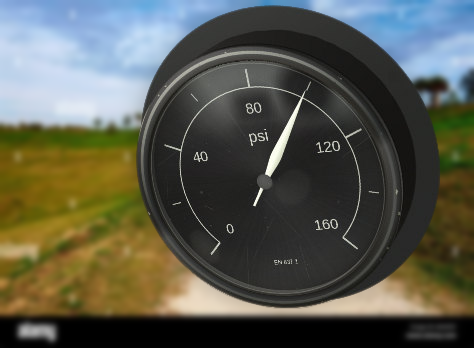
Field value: 100; psi
